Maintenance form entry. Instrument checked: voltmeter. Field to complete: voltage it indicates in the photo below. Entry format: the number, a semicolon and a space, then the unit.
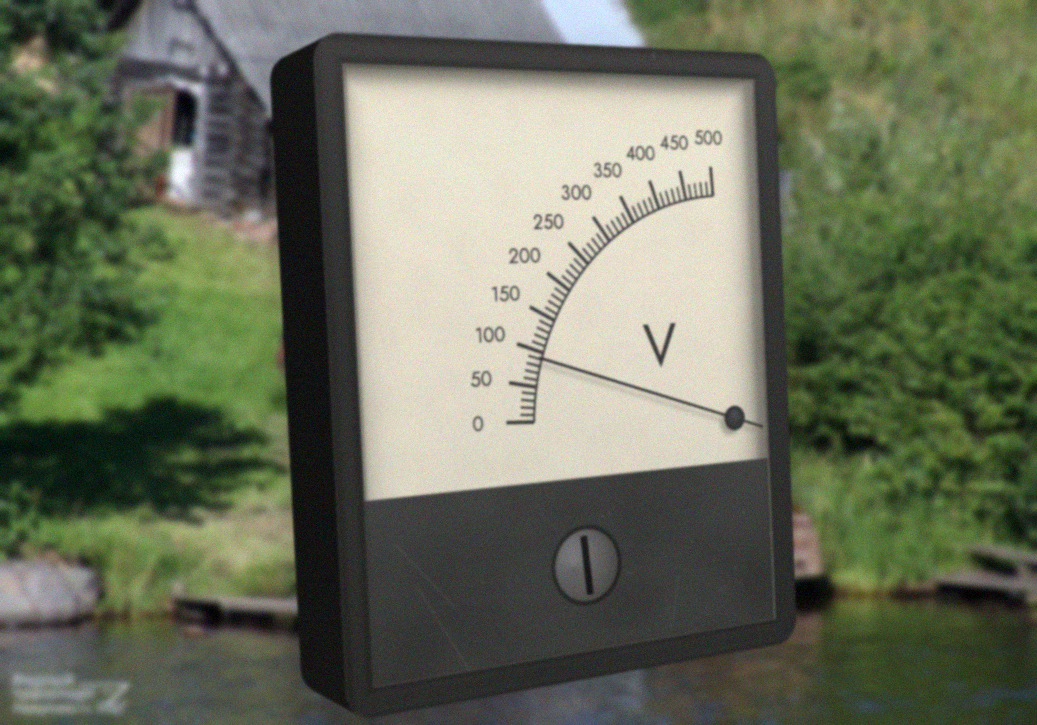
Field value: 90; V
